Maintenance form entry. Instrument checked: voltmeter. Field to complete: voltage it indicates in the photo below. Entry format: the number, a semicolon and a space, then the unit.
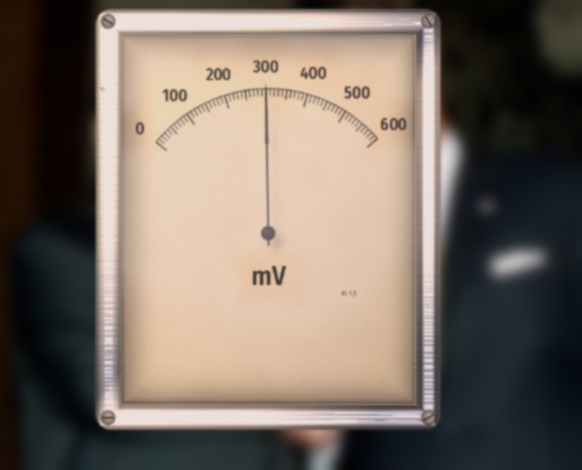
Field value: 300; mV
